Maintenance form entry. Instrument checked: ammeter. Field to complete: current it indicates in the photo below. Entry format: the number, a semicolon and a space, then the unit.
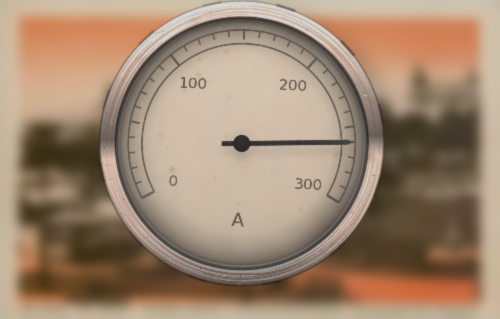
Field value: 260; A
